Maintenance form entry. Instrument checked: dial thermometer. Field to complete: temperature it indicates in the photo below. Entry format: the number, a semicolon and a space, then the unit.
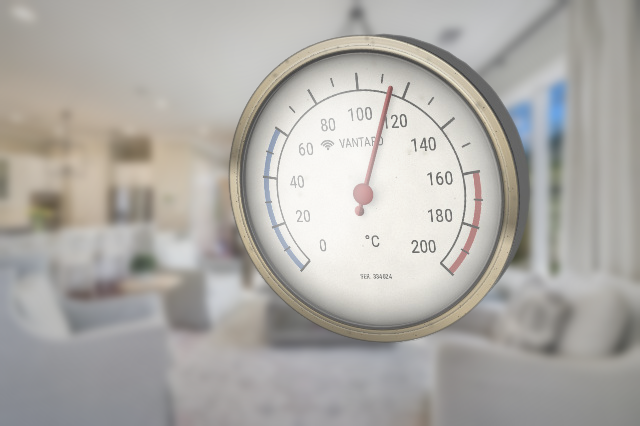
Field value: 115; °C
